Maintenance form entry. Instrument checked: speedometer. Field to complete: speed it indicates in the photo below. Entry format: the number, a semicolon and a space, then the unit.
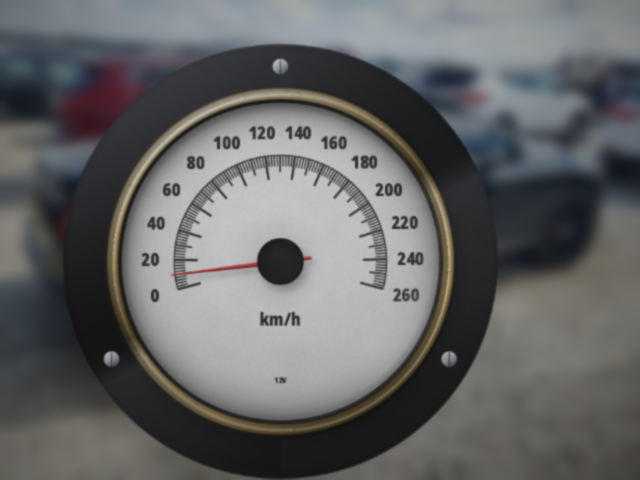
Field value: 10; km/h
